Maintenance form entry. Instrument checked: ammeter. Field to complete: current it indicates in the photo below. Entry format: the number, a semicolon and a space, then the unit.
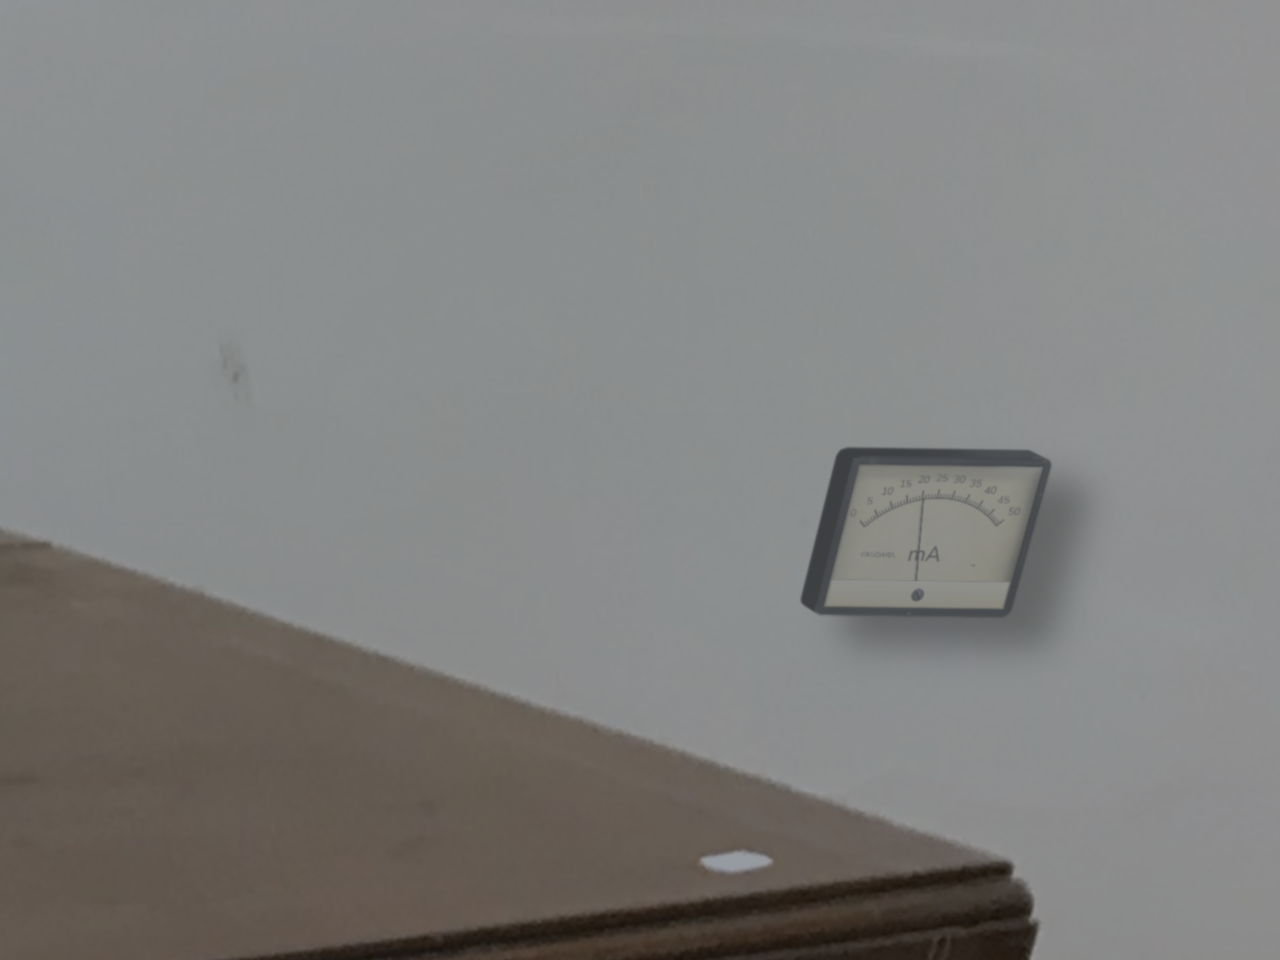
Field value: 20; mA
